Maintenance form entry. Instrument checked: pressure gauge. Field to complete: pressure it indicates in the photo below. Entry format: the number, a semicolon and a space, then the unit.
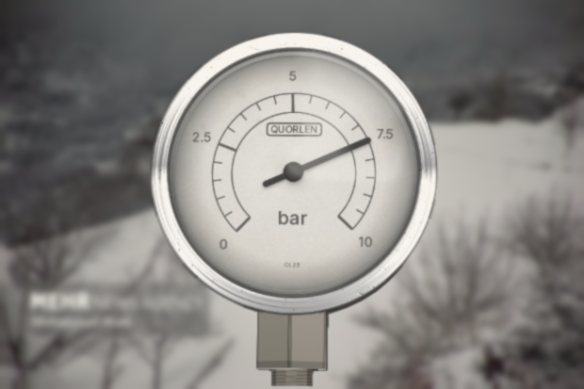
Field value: 7.5; bar
